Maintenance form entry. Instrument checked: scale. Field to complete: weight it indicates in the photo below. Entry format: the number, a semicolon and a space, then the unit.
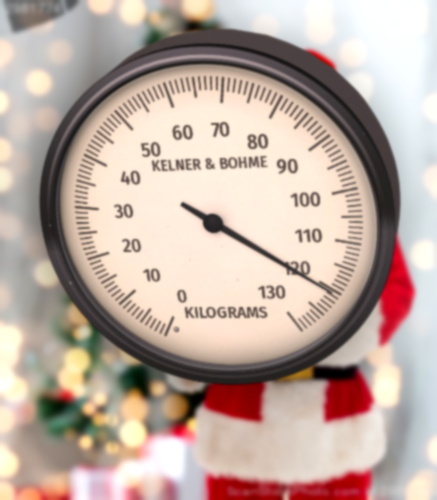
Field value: 120; kg
